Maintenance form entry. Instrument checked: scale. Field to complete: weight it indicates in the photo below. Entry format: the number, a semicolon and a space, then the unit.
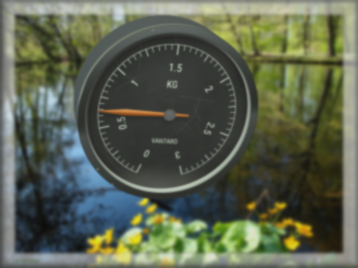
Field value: 0.65; kg
